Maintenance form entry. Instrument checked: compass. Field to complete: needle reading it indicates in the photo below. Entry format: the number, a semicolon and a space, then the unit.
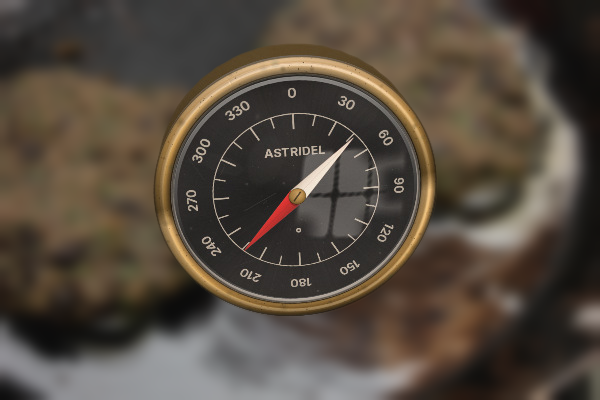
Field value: 225; °
